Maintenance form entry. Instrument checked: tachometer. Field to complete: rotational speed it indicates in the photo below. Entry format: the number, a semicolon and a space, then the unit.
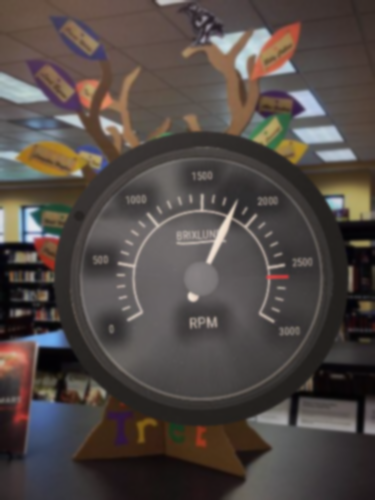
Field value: 1800; rpm
